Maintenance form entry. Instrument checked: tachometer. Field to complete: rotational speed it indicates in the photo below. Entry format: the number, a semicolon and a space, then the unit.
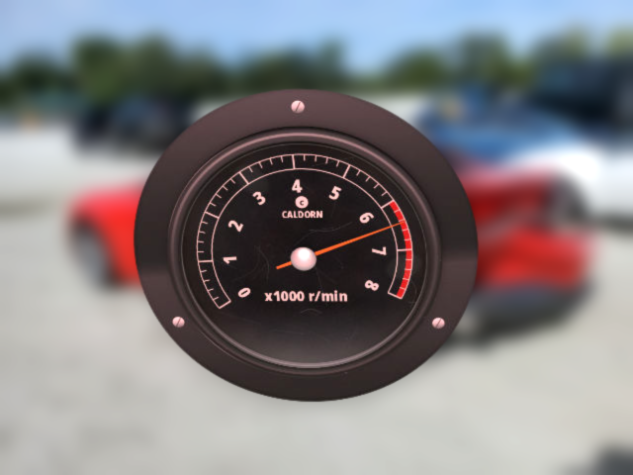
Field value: 6400; rpm
